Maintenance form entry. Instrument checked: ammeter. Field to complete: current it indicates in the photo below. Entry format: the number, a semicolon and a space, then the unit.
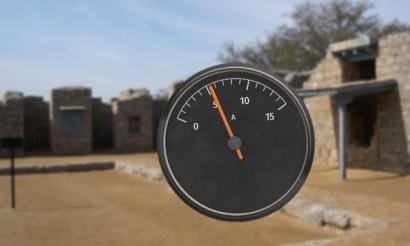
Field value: 5.5; A
